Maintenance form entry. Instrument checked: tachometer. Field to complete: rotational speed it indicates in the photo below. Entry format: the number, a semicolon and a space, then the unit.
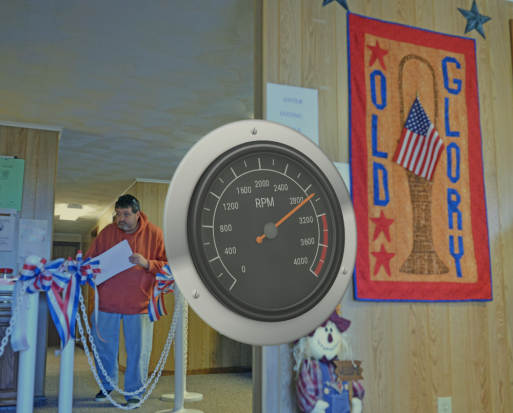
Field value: 2900; rpm
